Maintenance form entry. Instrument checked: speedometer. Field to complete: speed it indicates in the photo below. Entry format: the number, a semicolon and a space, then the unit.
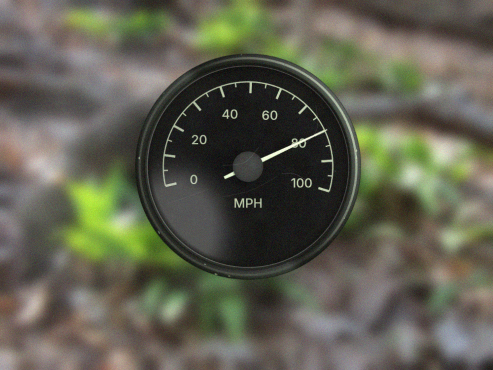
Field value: 80; mph
